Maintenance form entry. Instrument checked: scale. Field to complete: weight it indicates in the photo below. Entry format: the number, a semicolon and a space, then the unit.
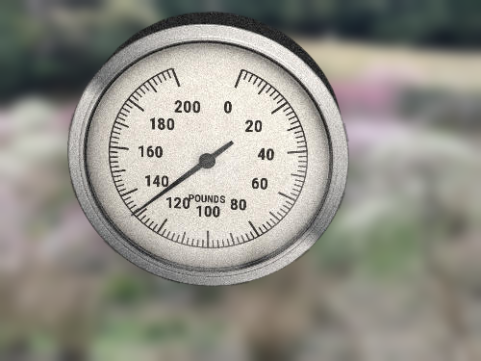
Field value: 132; lb
